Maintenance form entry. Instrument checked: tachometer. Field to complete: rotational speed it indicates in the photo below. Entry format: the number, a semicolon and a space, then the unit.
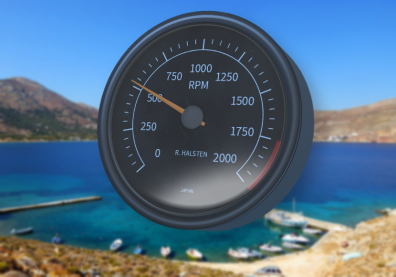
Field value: 525; rpm
